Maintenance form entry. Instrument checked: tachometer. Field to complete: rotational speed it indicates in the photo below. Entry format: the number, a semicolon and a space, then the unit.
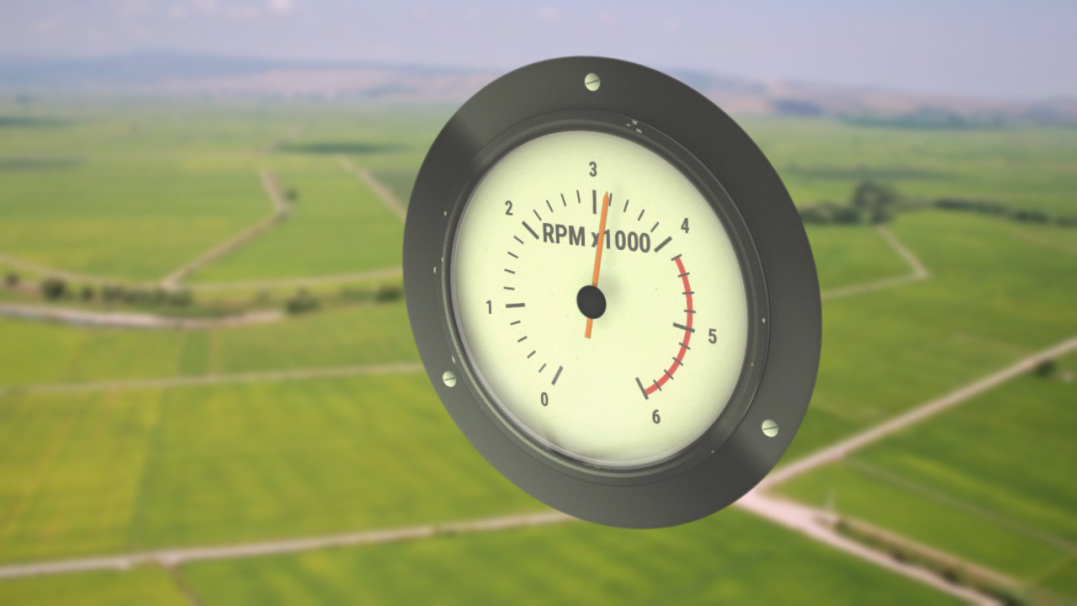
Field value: 3200; rpm
